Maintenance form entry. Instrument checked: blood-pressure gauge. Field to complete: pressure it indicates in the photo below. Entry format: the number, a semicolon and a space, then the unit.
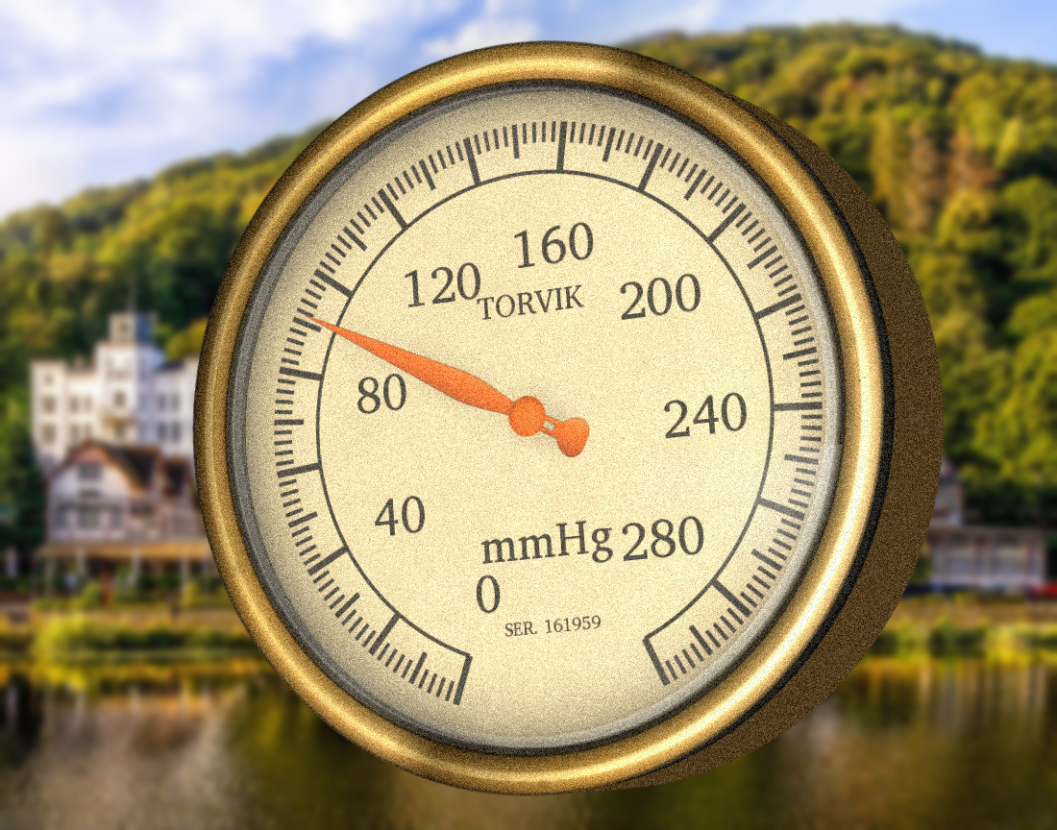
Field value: 92; mmHg
